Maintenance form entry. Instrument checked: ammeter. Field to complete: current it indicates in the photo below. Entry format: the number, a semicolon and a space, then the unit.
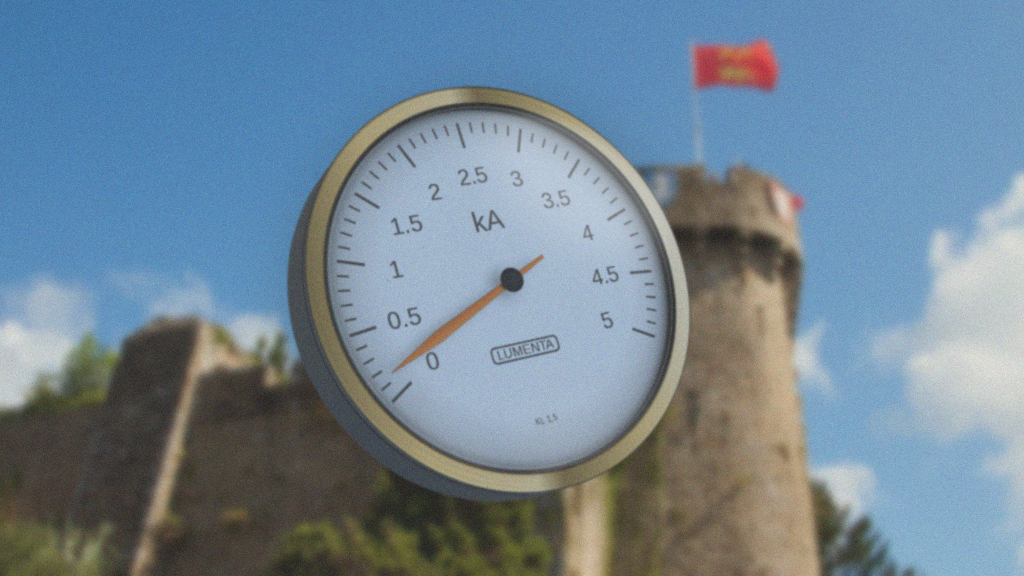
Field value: 0.15; kA
